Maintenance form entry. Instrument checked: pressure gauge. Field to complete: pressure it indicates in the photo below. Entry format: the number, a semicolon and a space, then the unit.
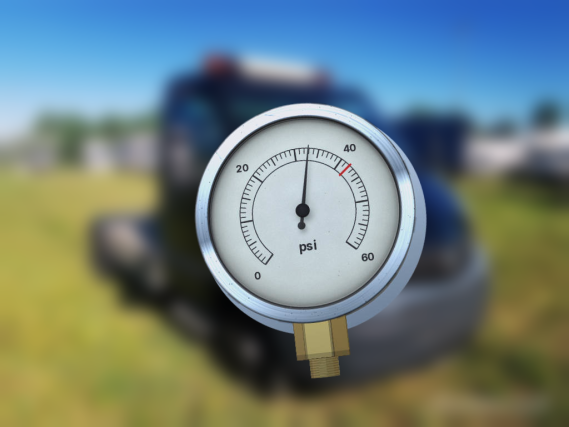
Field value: 33; psi
